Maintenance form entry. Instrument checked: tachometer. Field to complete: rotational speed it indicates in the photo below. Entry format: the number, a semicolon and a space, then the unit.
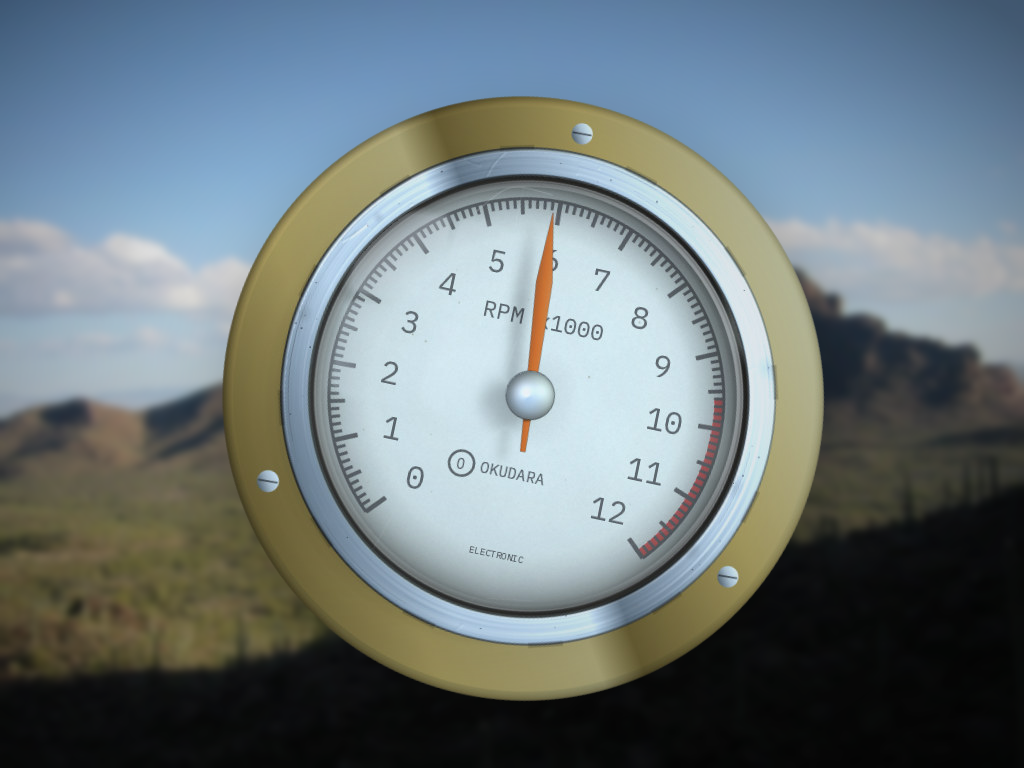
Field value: 5900; rpm
